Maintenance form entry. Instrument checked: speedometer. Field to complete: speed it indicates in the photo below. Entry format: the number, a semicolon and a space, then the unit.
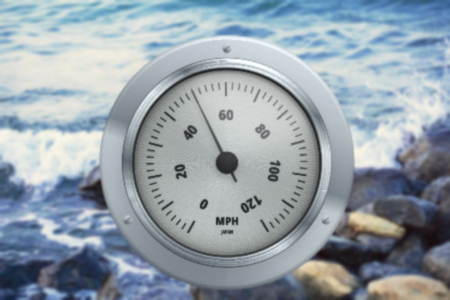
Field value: 50; mph
